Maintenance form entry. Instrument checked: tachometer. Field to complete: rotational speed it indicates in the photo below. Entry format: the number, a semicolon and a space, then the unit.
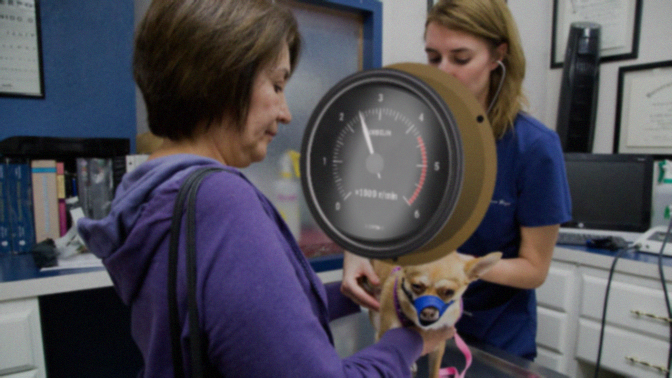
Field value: 2500; rpm
